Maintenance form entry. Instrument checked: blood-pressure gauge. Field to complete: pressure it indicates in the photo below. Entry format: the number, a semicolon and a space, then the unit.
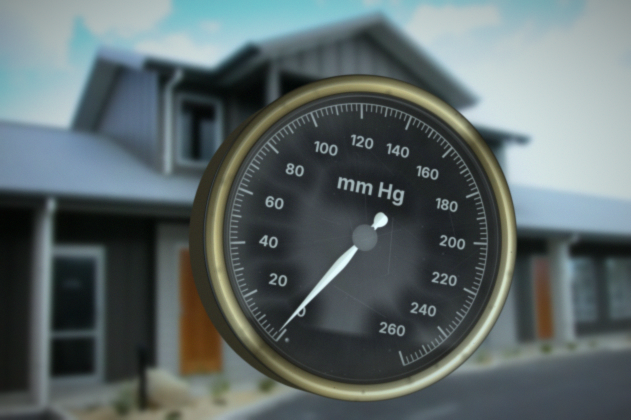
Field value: 2; mmHg
